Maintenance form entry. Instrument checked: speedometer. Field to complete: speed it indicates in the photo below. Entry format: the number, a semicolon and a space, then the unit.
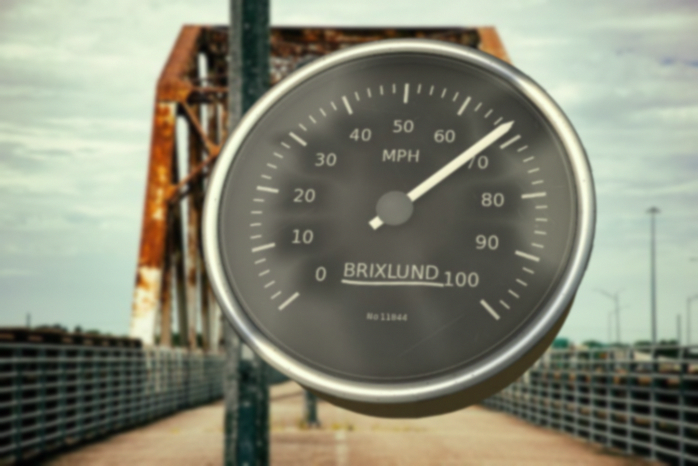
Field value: 68; mph
